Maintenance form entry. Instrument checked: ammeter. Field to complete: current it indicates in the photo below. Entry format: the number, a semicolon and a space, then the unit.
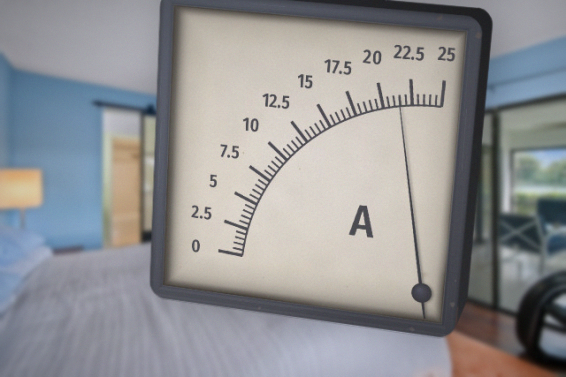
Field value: 21.5; A
